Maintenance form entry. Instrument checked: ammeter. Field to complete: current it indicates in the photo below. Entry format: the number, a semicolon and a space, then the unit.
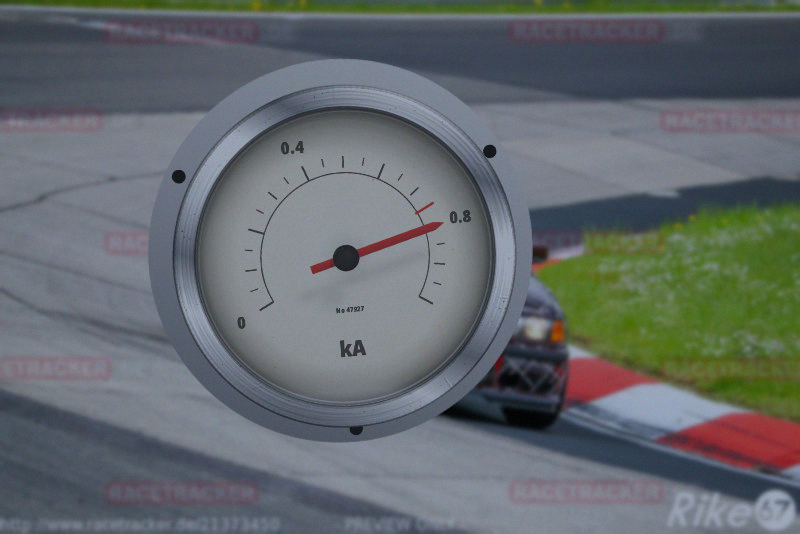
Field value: 0.8; kA
